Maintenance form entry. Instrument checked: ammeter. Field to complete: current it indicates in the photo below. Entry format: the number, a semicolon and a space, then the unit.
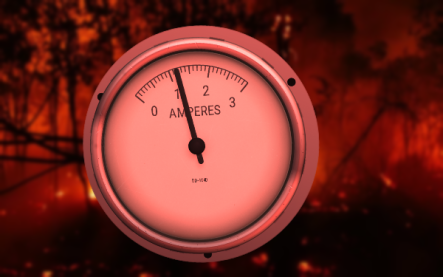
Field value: 1.2; A
